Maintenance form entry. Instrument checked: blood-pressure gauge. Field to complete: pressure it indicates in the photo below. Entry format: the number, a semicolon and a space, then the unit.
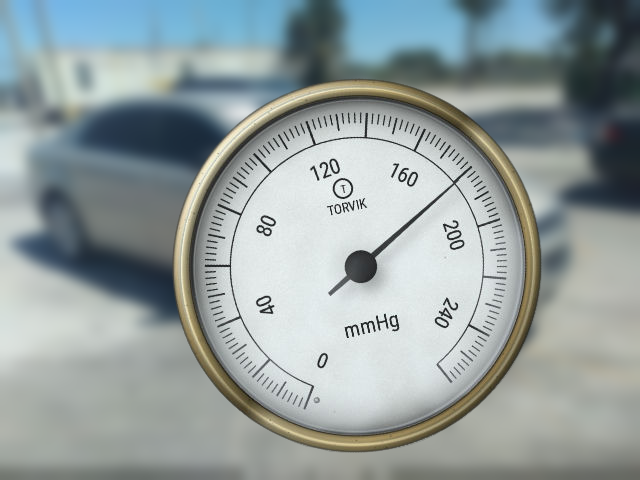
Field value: 180; mmHg
